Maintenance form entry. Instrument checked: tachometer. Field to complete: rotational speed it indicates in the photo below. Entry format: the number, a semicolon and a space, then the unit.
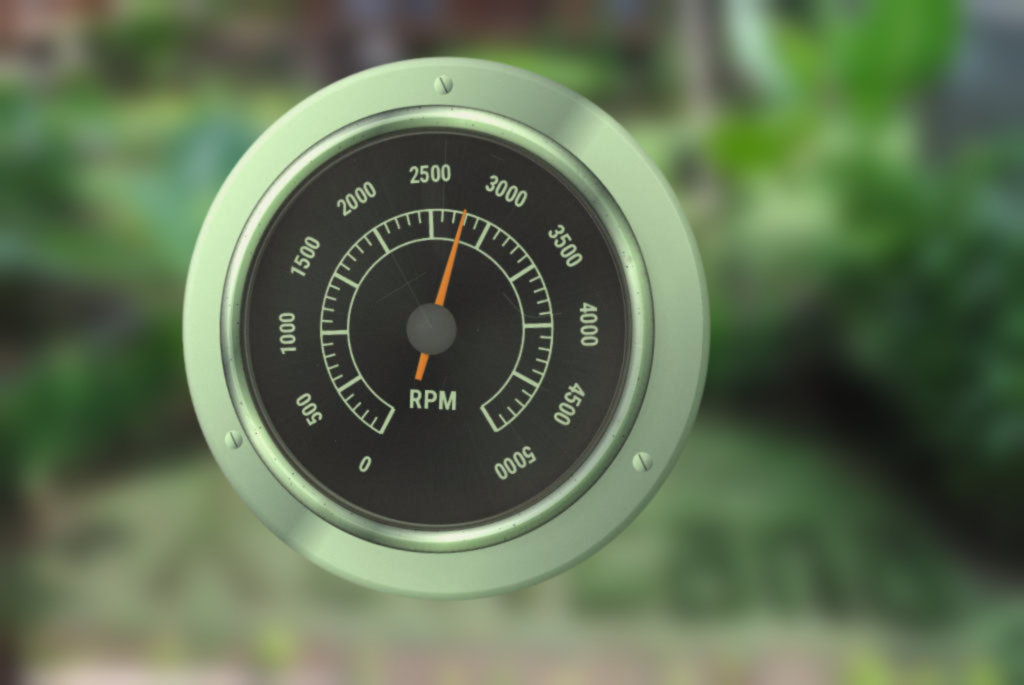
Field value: 2800; rpm
